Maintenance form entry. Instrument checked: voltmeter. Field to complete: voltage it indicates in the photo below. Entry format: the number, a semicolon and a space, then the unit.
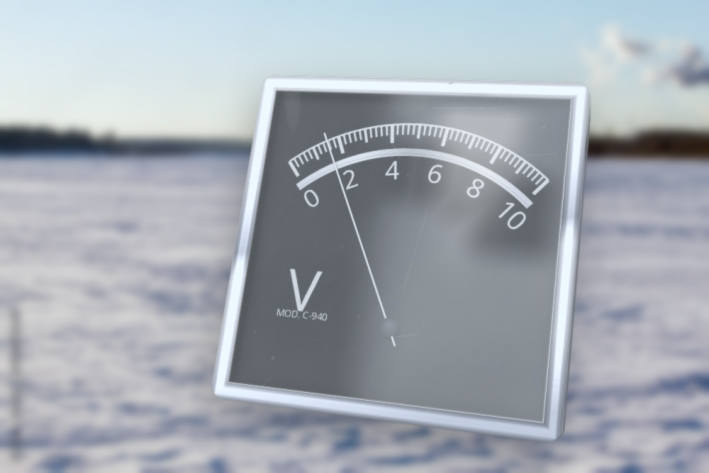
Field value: 1.6; V
